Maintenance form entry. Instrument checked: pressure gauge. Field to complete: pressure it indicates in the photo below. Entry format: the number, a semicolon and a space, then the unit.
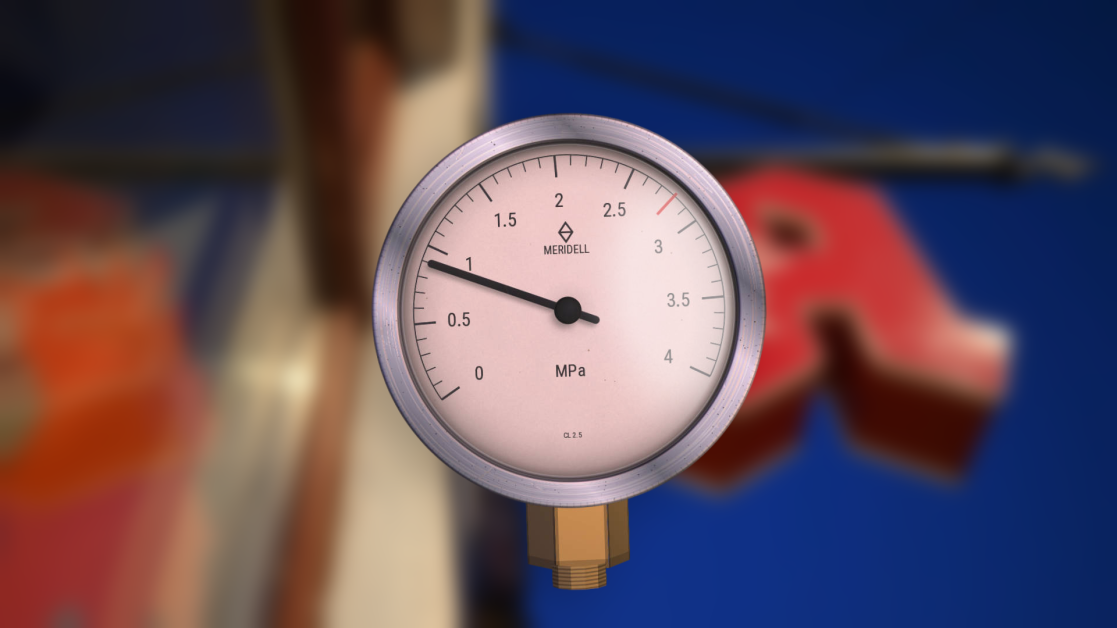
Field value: 0.9; MPa
